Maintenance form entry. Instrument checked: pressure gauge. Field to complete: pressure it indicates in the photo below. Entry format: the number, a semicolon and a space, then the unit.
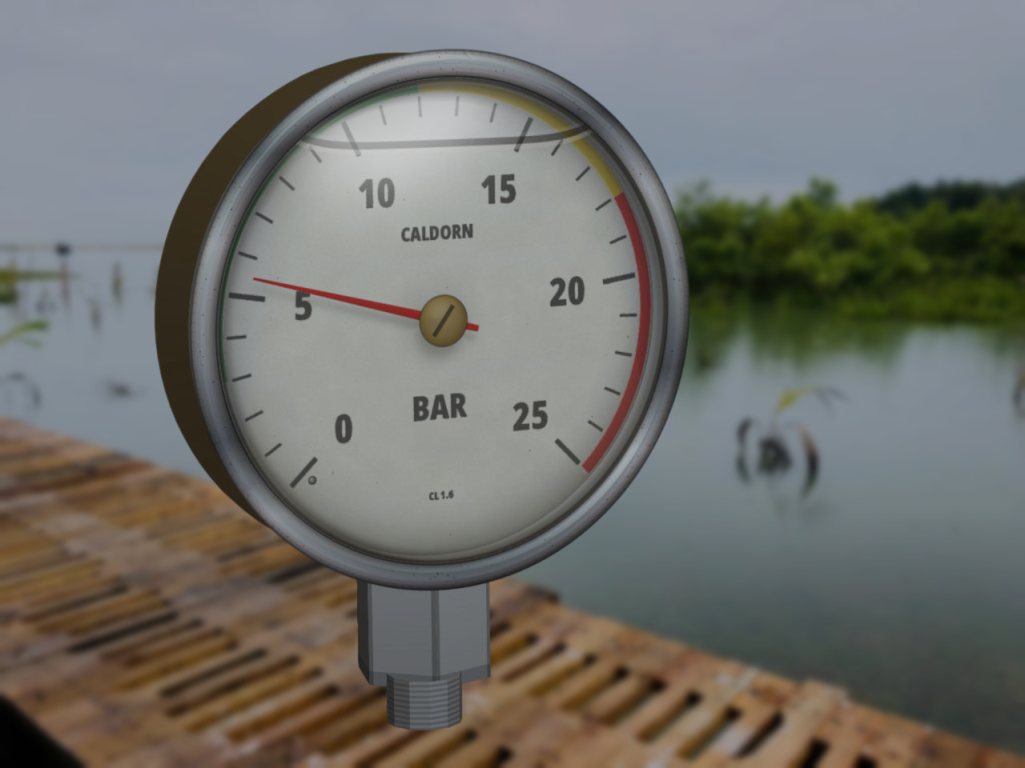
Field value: 5.5; bar
